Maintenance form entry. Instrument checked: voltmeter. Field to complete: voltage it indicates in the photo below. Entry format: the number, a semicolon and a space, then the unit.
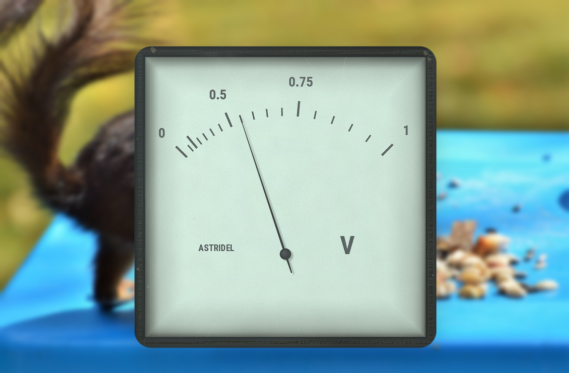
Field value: 0.55; V
